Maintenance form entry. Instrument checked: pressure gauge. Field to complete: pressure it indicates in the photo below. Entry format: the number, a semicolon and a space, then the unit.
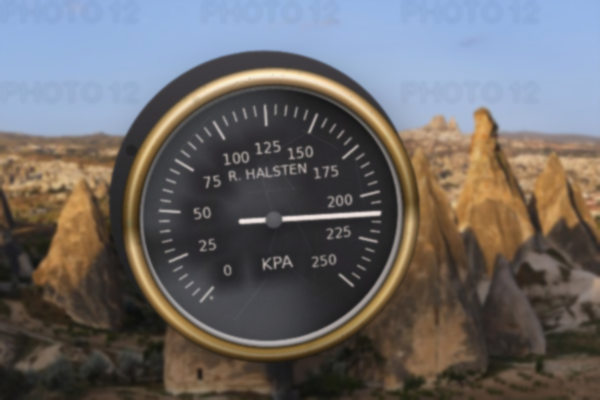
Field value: 210; kPa
